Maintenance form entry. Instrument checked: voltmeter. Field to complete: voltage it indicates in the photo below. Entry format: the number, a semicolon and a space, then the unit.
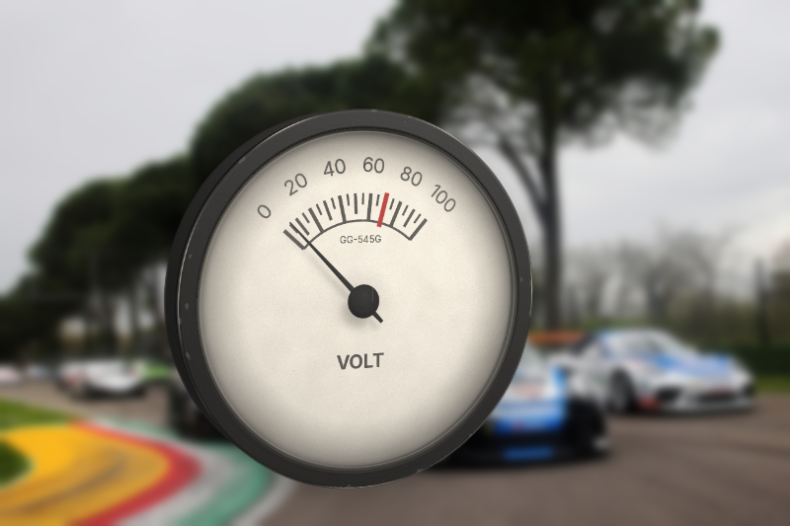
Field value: 5; V
